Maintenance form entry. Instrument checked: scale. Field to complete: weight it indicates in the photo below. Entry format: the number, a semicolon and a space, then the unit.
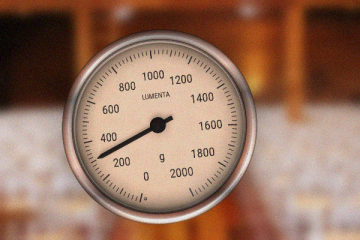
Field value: 300; g
